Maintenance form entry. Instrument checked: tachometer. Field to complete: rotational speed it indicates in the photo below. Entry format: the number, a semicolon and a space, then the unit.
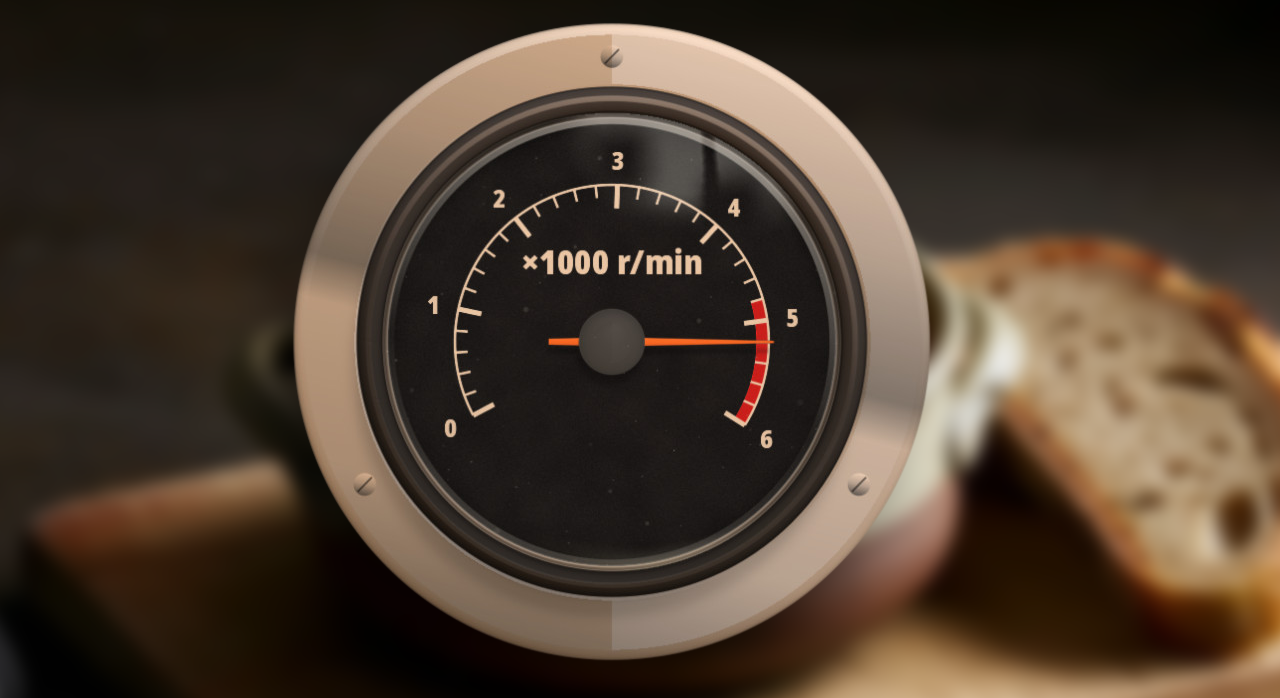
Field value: 5200; rpm
